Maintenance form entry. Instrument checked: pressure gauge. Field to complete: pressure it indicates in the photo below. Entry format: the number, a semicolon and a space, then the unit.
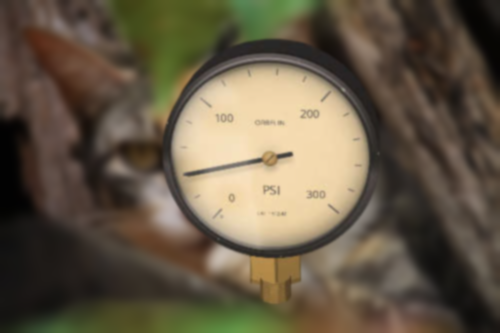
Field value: 40; psi
